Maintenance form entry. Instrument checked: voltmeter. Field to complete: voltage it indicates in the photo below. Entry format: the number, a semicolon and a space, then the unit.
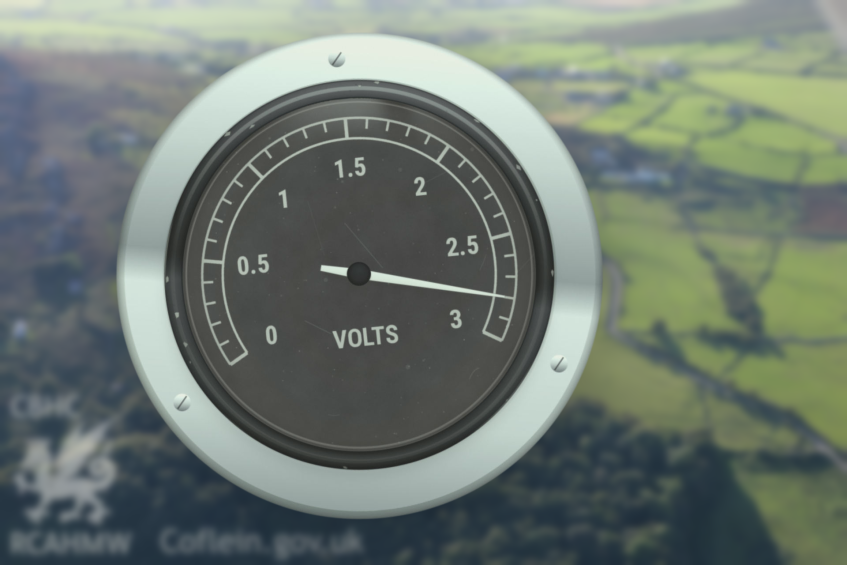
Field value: 2.8; V
